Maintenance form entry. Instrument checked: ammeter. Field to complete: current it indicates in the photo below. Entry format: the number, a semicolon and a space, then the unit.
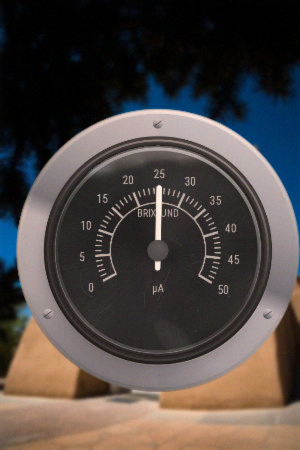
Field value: 25; µA
